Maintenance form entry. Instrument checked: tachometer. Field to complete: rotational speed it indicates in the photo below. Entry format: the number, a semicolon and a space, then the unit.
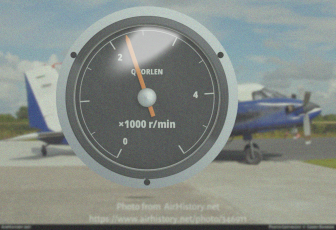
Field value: 2250; rpm
